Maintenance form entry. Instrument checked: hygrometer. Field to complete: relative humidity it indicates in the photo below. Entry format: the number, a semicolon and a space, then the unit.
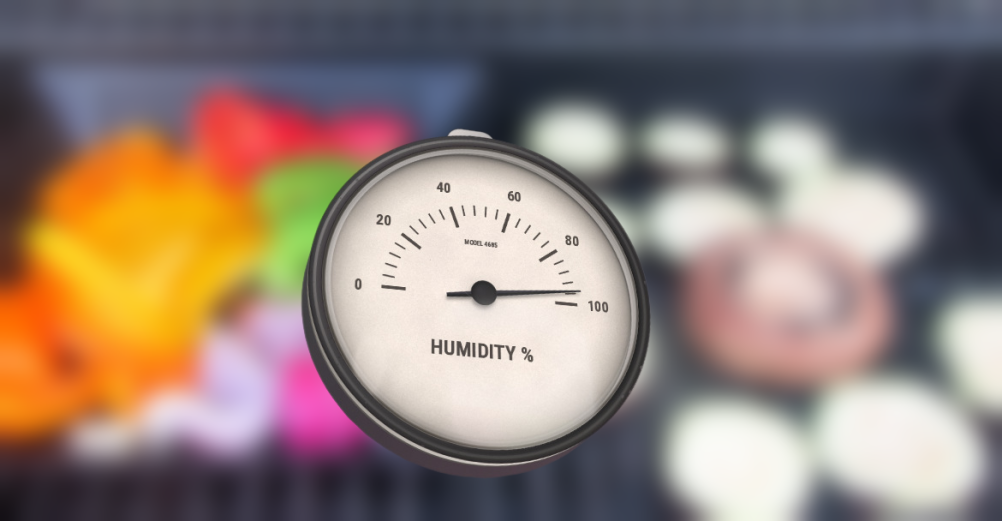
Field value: 96; %
